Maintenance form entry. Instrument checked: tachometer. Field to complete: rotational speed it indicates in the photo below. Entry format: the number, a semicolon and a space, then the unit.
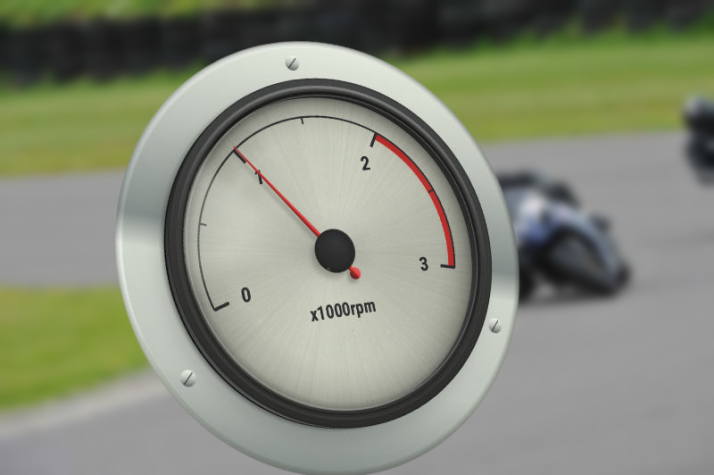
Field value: 1000; rpm
